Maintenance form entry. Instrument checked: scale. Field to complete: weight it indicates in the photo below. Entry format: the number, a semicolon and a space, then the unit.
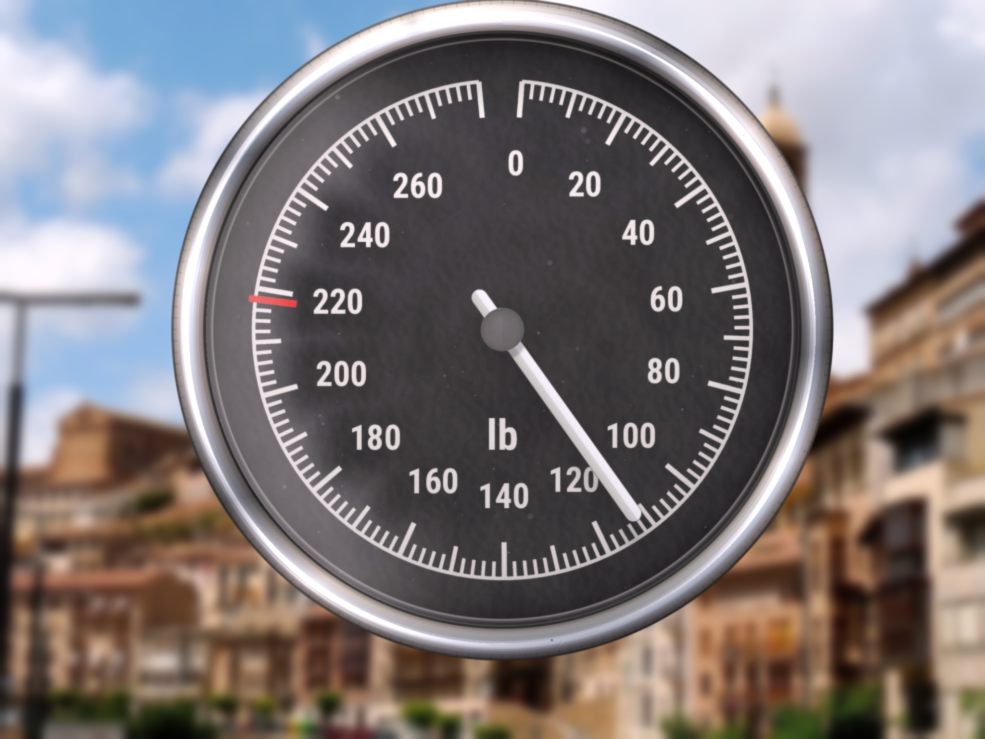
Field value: 112; lb
